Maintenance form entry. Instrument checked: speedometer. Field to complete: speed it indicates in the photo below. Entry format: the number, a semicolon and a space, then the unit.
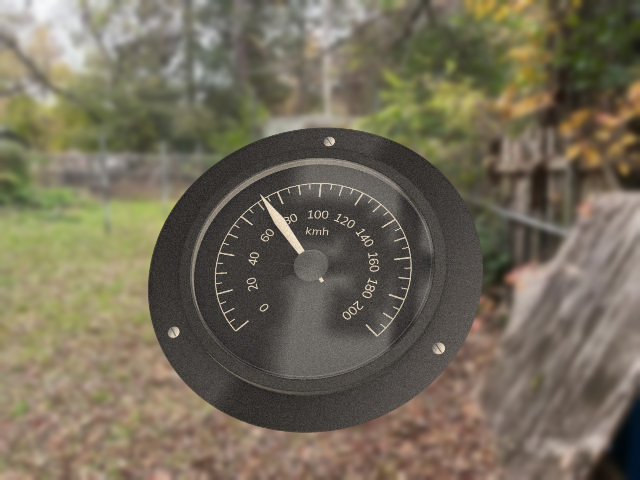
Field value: 72.5; km/h
